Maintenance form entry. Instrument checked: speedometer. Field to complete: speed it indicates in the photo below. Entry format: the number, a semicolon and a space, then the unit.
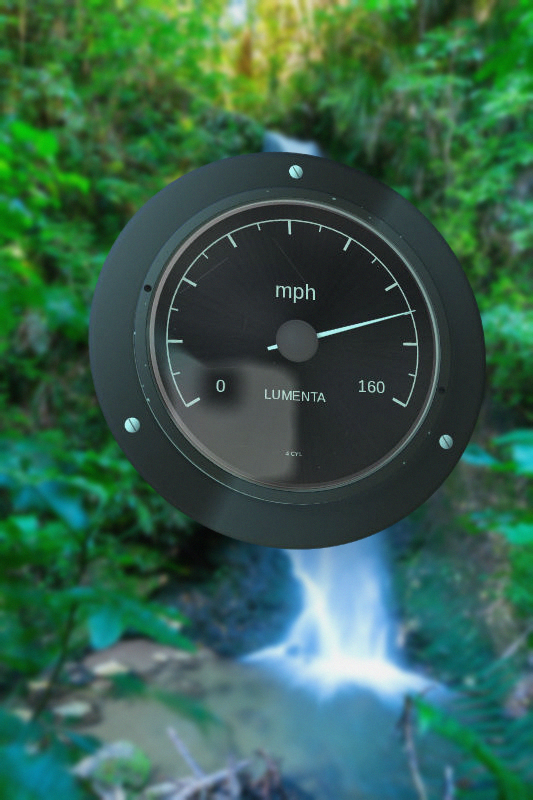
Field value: 130; mph
